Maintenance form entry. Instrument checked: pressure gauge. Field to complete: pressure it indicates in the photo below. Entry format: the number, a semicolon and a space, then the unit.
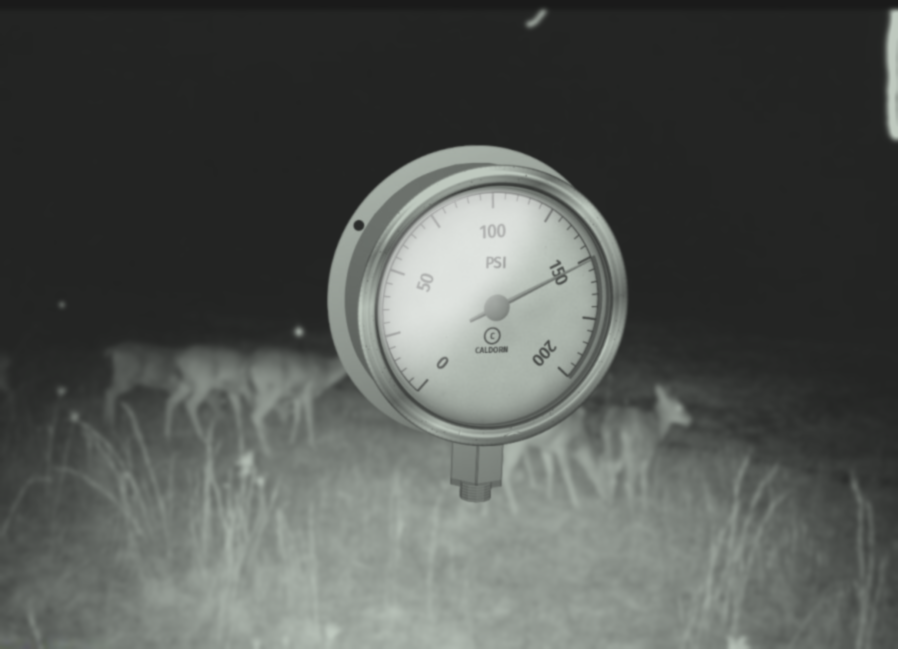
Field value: 150; psi
